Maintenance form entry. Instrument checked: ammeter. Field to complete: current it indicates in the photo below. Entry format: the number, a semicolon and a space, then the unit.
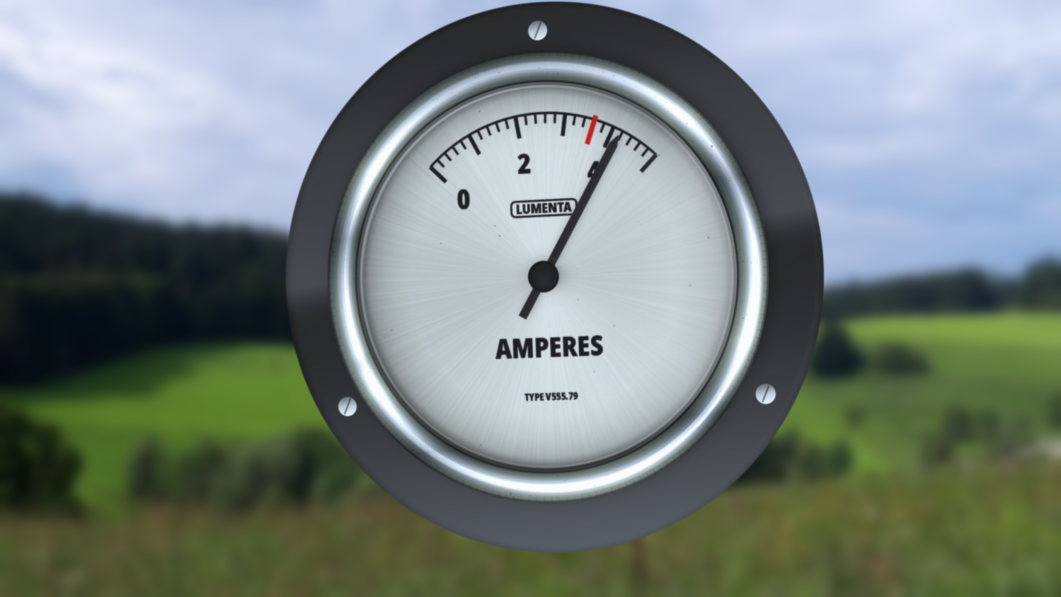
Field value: 4.2; A
